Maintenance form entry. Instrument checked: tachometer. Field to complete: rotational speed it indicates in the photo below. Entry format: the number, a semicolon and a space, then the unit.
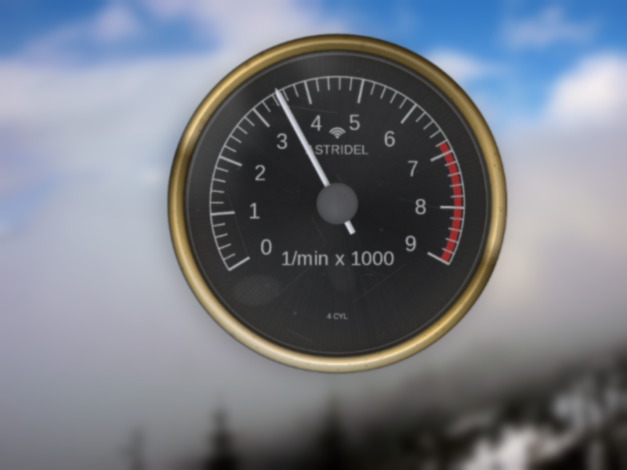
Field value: 3500; rpm
